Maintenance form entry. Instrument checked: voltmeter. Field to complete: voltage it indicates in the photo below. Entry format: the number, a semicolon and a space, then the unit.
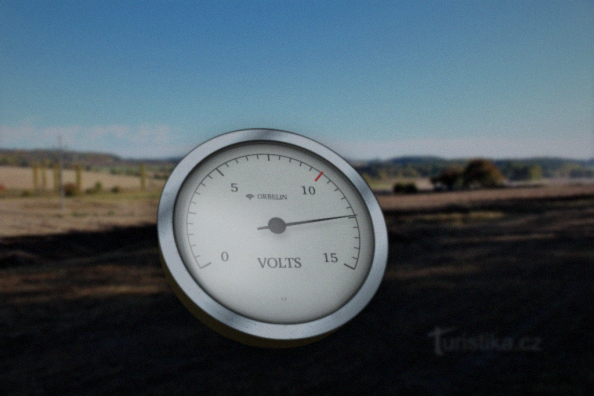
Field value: 12.5; V
